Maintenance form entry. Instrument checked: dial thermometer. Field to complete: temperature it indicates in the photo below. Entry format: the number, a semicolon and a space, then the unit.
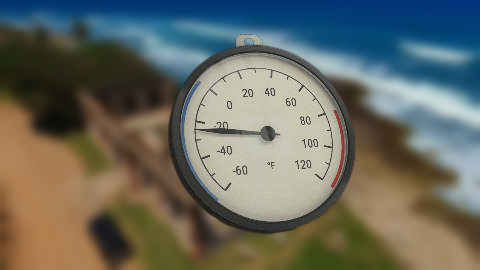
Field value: -25; °F
